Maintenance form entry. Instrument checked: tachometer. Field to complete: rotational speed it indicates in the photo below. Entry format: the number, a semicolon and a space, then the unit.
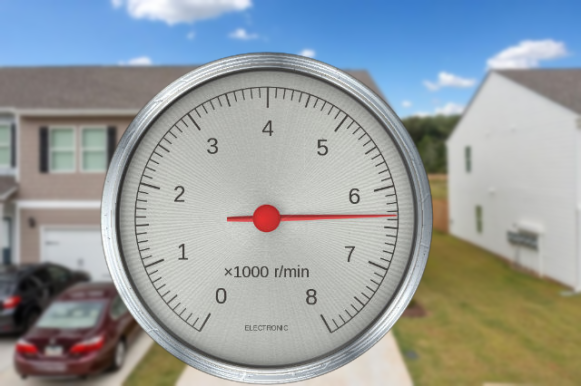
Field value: 6350; rpm
